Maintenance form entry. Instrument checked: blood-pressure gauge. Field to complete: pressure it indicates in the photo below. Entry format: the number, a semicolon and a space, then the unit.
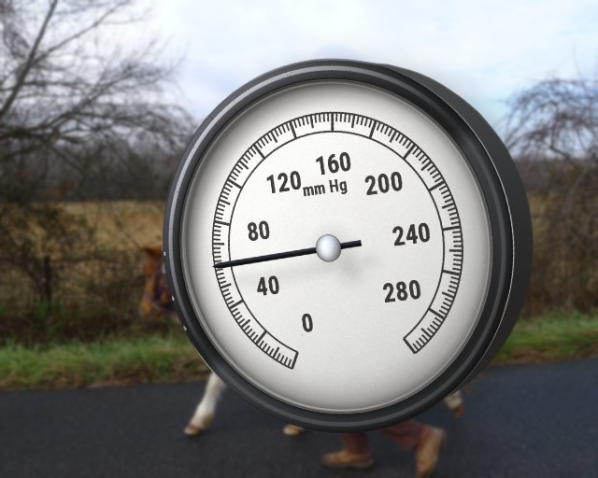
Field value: 60; mmHg
